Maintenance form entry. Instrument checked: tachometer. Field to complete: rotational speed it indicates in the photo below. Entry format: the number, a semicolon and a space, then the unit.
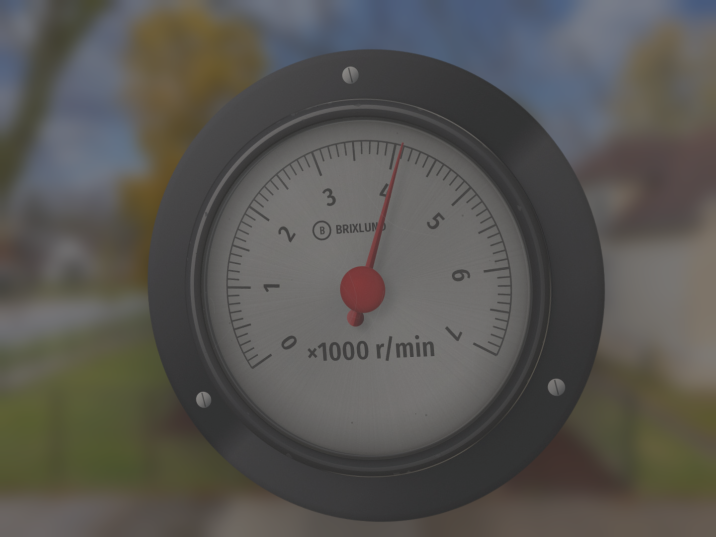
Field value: 4100; rpm
